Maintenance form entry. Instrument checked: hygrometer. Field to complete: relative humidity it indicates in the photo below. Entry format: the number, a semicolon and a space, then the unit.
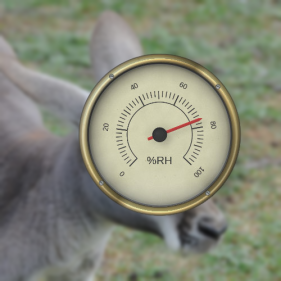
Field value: 76; %
